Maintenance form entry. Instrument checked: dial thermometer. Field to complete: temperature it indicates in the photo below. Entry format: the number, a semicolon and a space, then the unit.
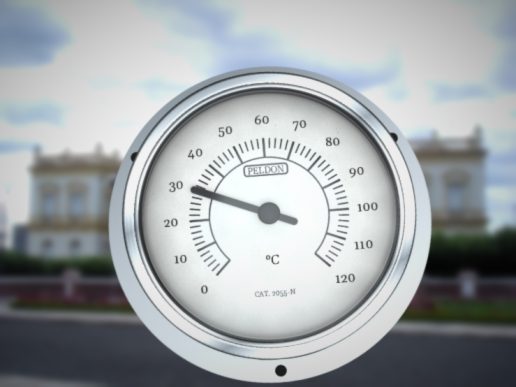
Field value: 30; °C
